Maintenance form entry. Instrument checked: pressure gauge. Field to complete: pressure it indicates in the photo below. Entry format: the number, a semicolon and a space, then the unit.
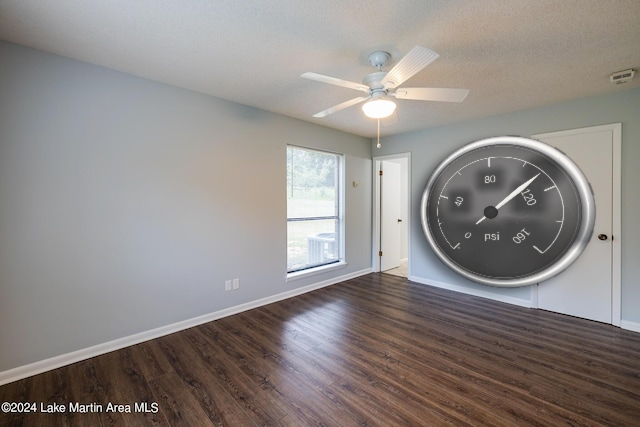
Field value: 110; psi
